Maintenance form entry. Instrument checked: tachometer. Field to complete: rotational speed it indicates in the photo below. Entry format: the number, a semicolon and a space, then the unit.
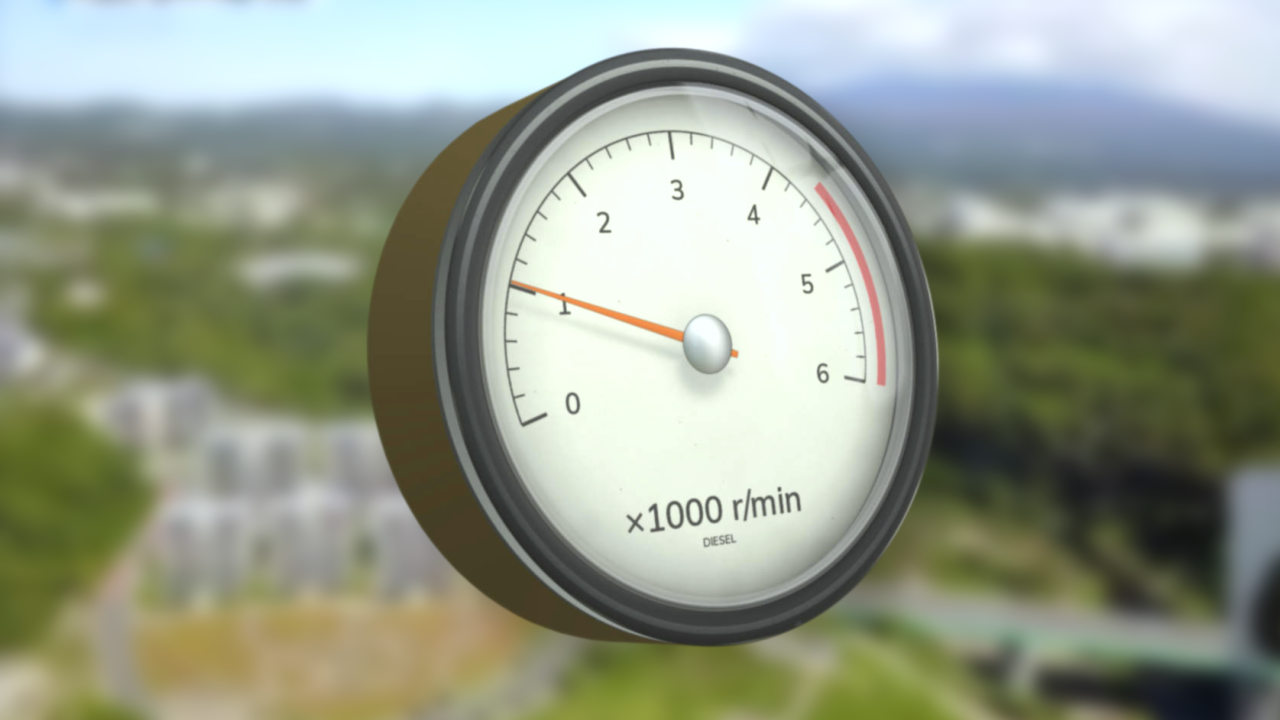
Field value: 1000; rpm
